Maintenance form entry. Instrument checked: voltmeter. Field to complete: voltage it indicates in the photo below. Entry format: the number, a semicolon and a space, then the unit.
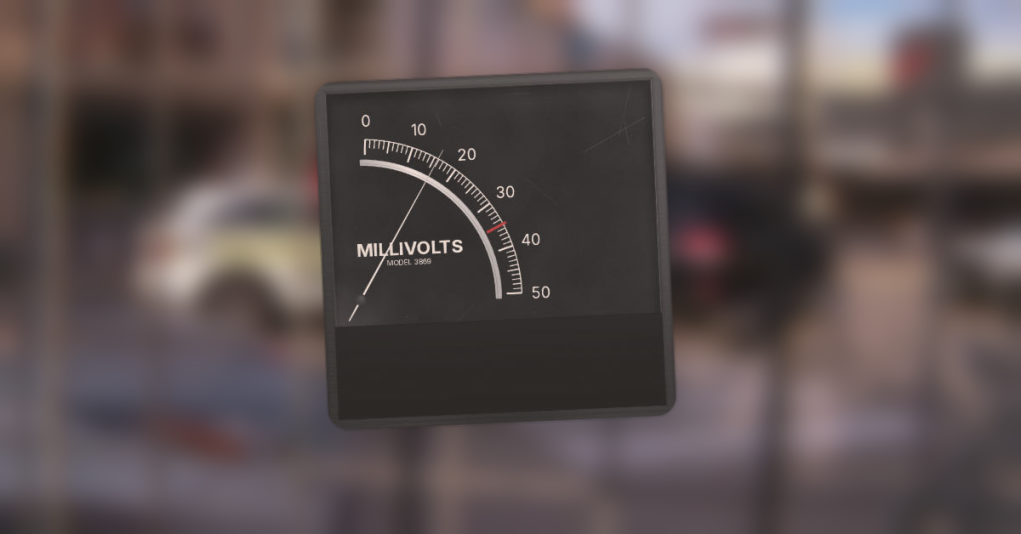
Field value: 16; mV
